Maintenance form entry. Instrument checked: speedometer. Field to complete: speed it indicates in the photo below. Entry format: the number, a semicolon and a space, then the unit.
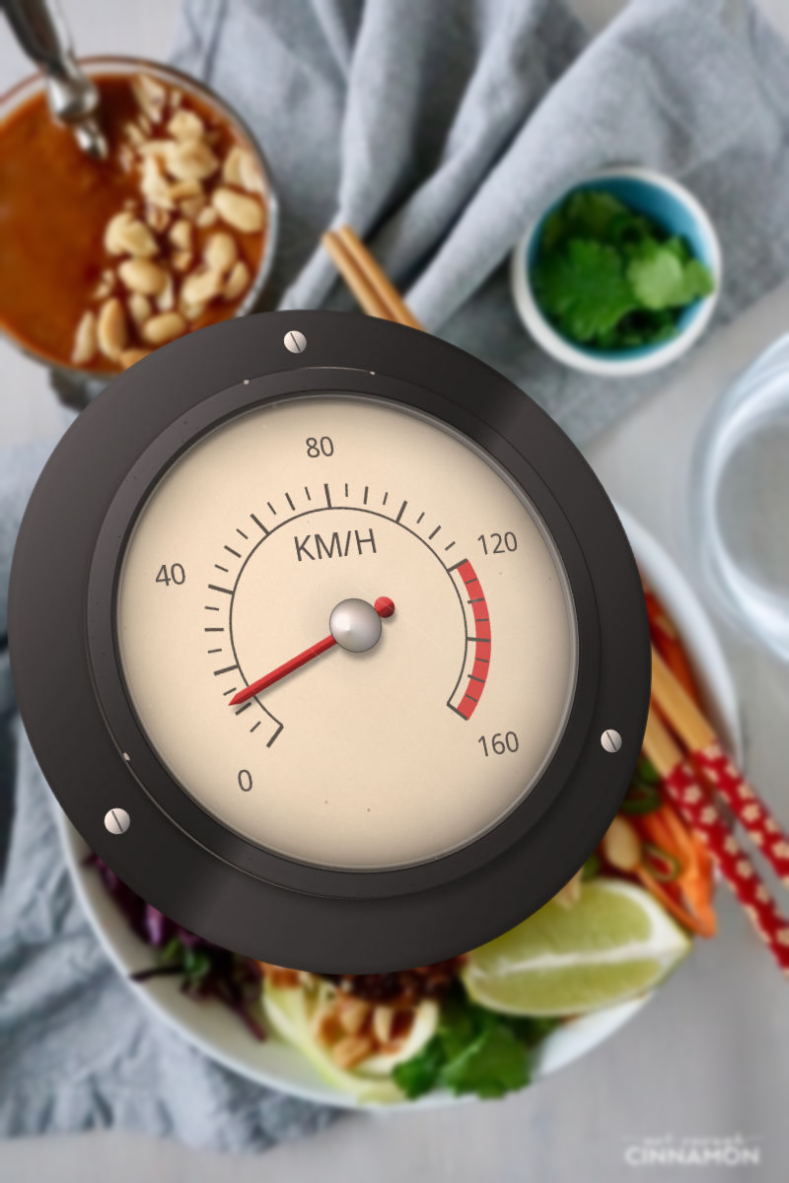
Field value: 12.5; km/h
